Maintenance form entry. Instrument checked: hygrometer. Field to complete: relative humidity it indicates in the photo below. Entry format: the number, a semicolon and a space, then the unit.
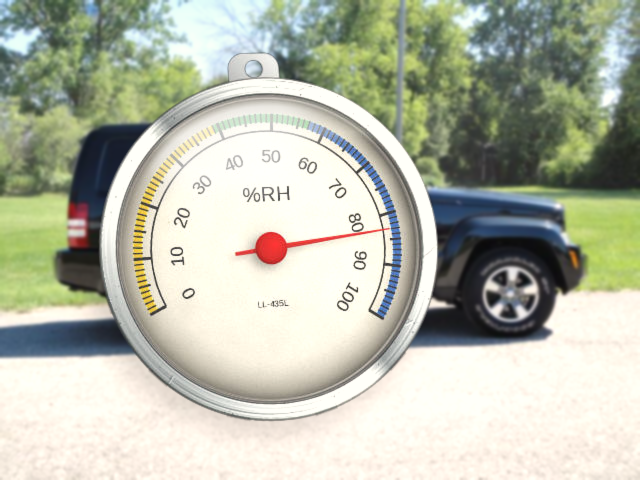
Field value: 83; %
